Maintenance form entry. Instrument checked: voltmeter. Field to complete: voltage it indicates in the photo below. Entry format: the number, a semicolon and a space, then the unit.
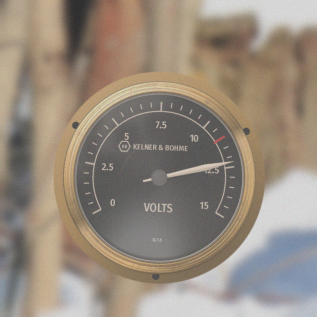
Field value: 12.25; V
